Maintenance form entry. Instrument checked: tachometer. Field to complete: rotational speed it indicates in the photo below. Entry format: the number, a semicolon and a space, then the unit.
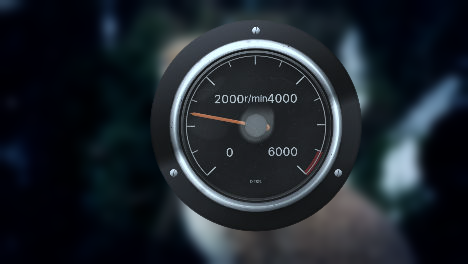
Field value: 1250; rpm
